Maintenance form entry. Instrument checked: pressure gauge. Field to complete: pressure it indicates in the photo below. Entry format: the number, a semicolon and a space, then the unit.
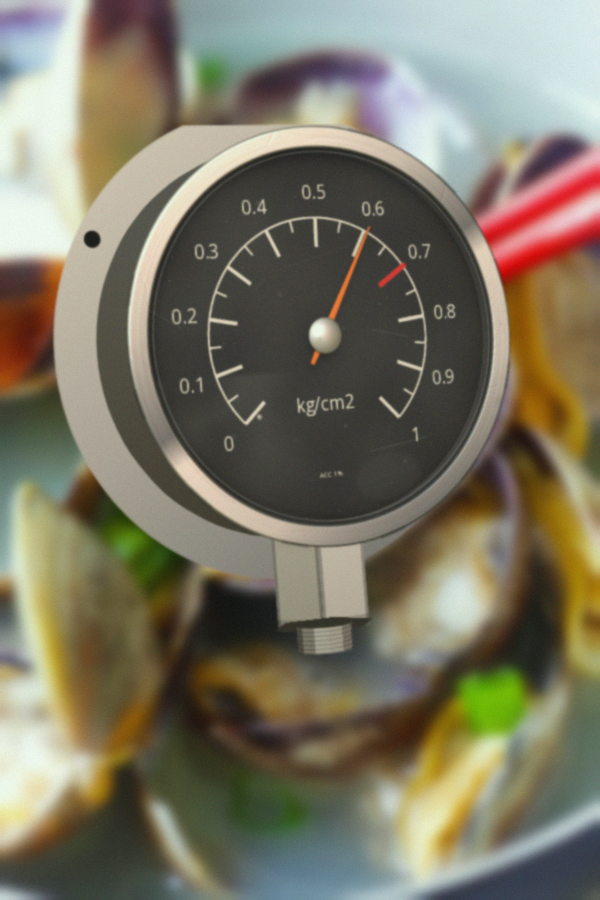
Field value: 0.6; kg/cm²
